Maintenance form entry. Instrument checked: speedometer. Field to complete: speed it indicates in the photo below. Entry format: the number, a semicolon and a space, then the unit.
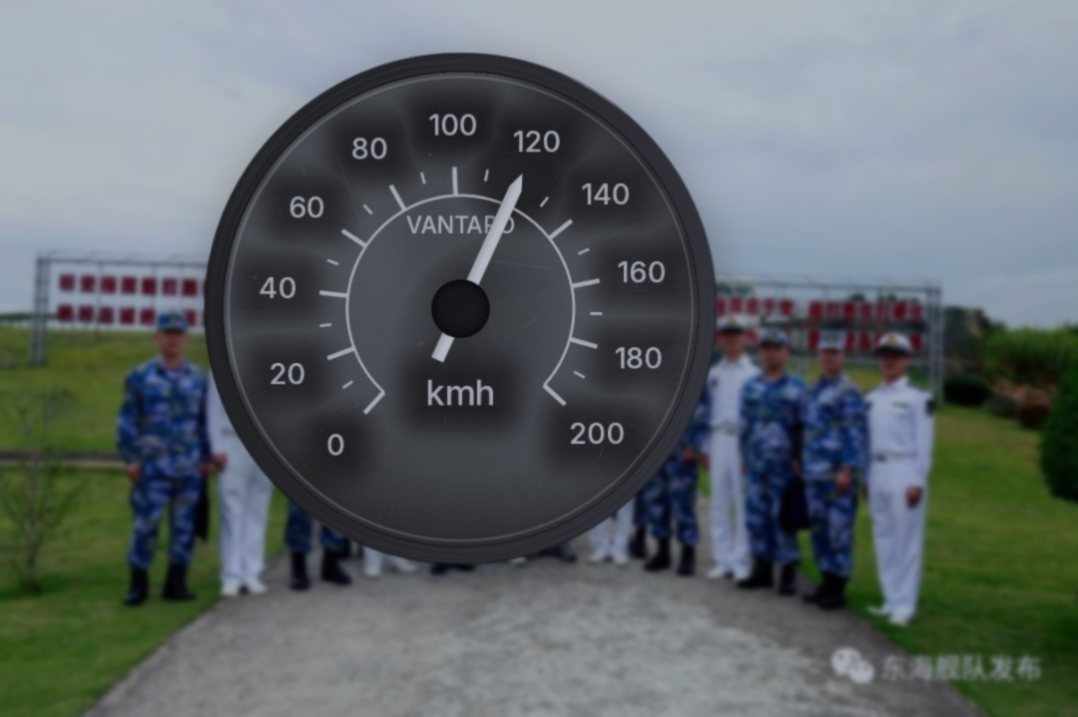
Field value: 120; km/h
